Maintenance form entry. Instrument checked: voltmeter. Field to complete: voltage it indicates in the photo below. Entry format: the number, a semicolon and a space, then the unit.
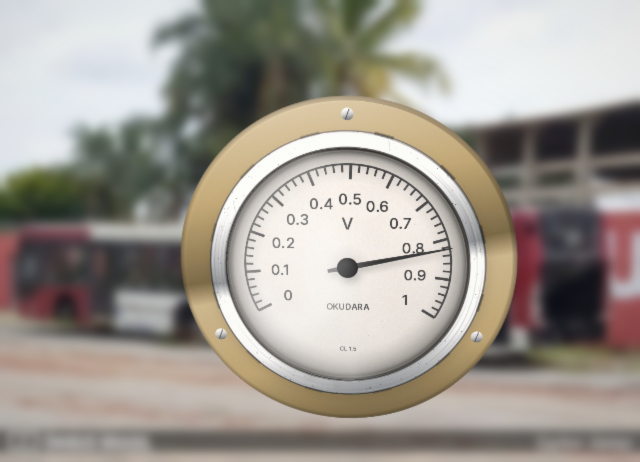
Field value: 0.82; V
